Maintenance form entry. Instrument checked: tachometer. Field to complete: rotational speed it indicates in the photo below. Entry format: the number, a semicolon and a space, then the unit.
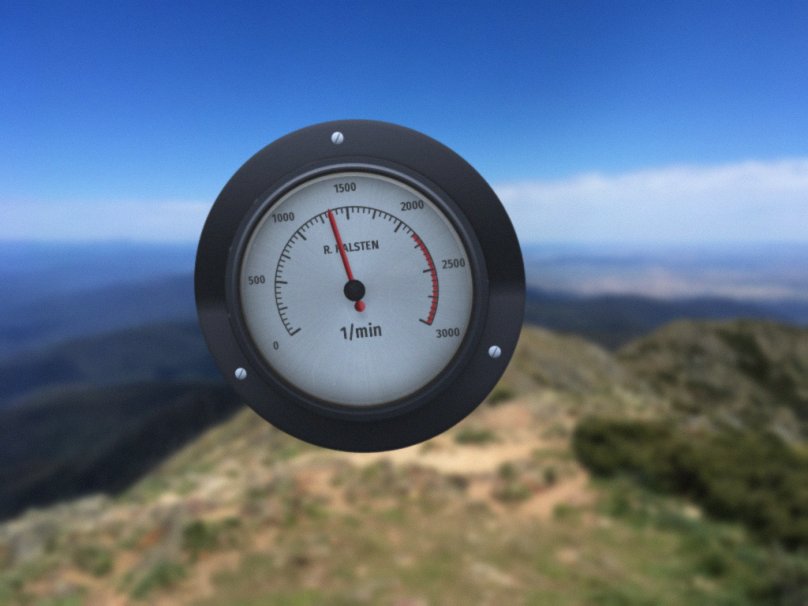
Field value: 1350; rpm
